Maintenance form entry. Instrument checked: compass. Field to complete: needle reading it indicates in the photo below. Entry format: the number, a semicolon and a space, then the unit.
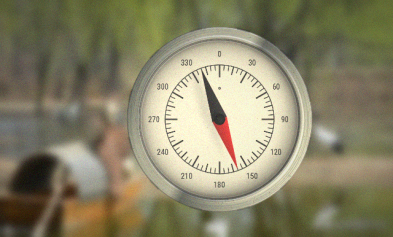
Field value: 160; °
